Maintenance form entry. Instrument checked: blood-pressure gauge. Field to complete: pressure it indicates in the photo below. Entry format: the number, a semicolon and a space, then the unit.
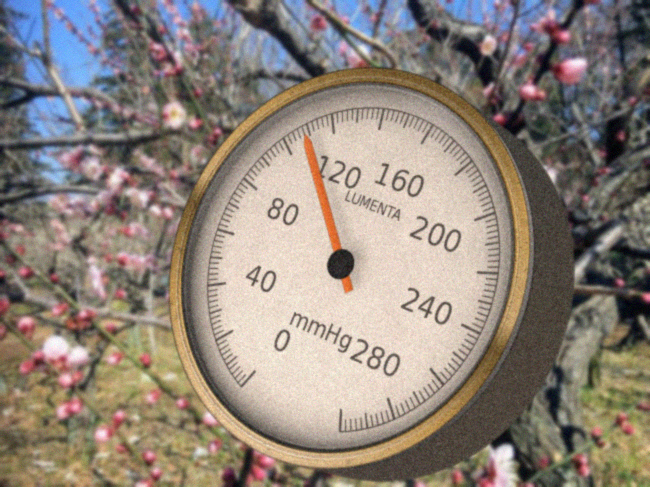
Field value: 110; mmHg
